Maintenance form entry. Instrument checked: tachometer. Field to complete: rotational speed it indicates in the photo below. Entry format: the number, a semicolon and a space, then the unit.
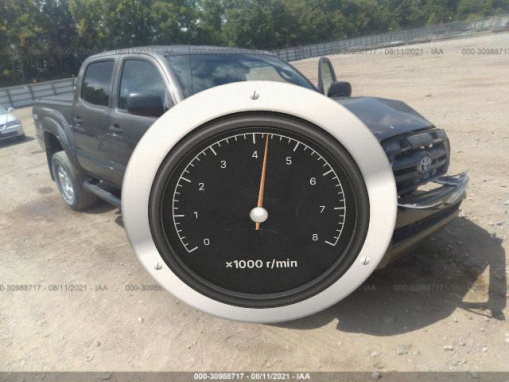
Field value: 4300; rpm
